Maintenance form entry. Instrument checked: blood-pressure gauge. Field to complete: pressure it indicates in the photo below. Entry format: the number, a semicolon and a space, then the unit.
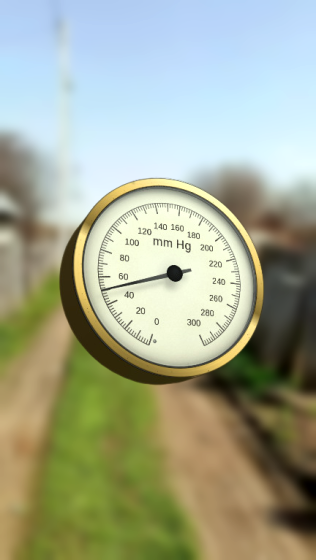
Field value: 50; mmHg
